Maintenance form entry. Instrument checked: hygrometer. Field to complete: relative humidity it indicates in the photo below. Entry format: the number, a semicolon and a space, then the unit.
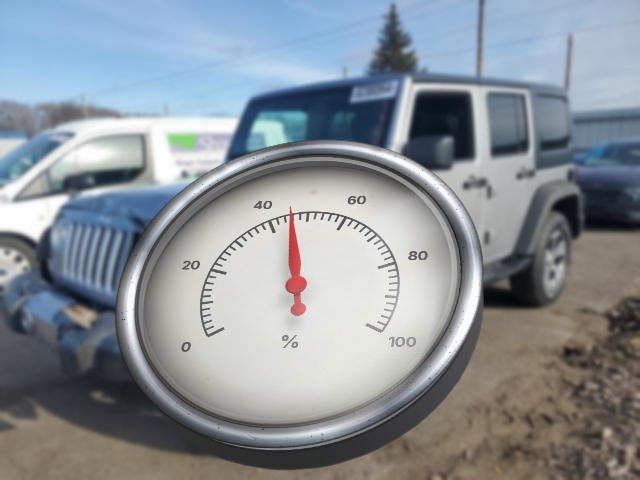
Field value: 46; %
